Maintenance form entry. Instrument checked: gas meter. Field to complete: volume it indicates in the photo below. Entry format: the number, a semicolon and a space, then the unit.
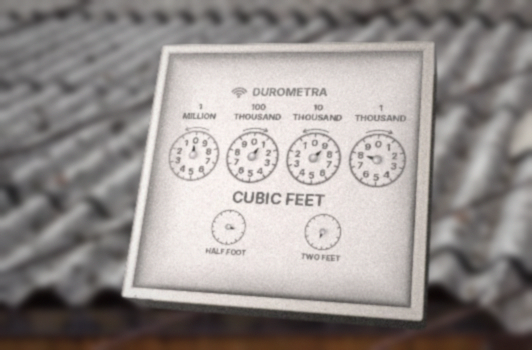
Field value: 8800; ft³
